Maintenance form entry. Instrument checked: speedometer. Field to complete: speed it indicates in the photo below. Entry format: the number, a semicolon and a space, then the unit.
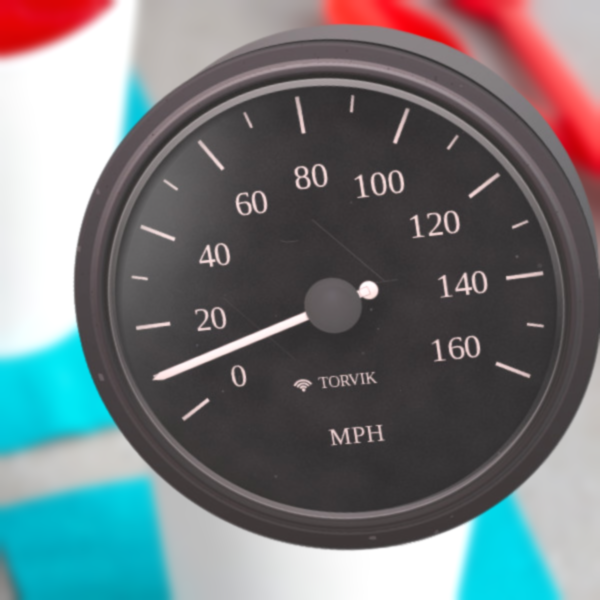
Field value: 10; mph
